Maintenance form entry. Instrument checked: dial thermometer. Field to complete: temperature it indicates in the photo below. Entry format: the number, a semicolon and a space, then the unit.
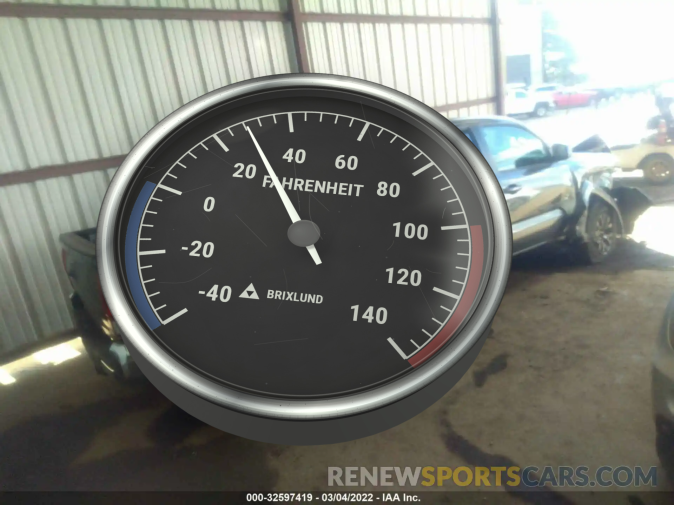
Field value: 28; °F
